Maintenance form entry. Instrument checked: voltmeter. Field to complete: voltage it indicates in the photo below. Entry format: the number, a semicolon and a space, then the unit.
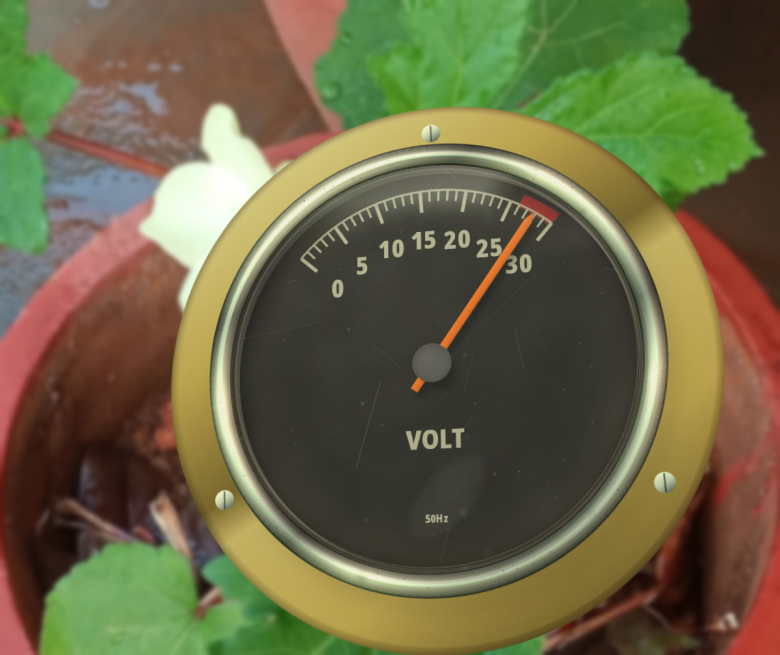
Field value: 28; V
